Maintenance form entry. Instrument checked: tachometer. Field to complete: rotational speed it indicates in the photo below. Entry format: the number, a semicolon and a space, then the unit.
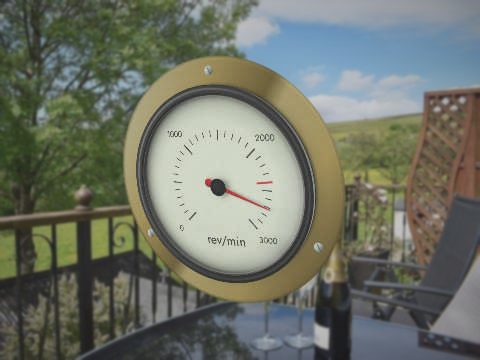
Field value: 2700; rpm
